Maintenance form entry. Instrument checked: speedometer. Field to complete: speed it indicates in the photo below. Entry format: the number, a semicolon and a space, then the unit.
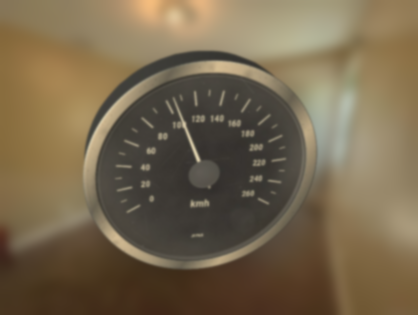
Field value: 105; km/h
